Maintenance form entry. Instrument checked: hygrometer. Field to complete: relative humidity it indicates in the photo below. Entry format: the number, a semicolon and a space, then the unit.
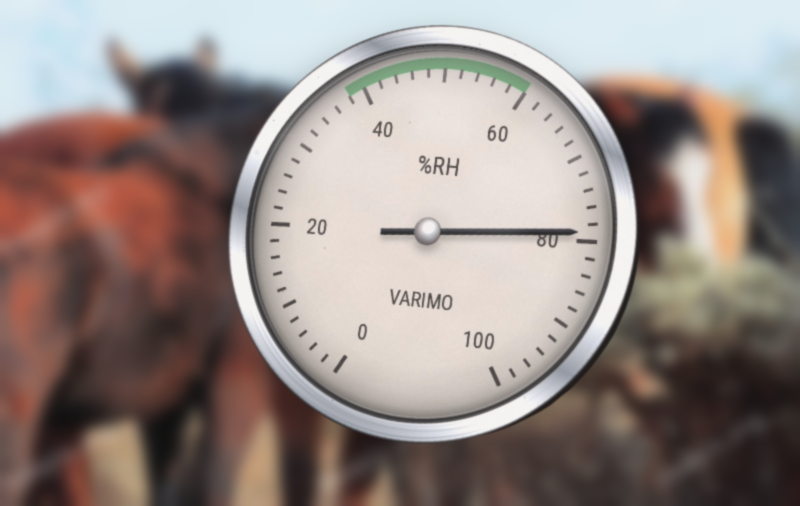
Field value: 79; %
